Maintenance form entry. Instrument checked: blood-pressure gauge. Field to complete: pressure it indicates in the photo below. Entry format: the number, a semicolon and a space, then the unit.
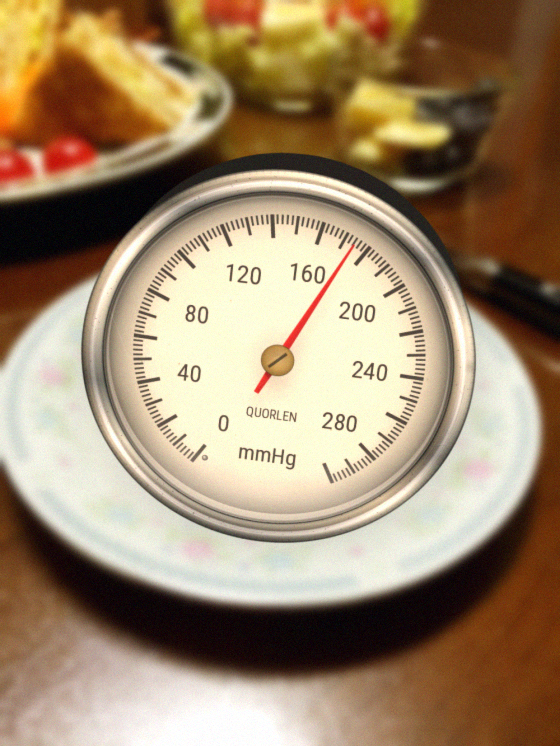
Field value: 174; mmHg
